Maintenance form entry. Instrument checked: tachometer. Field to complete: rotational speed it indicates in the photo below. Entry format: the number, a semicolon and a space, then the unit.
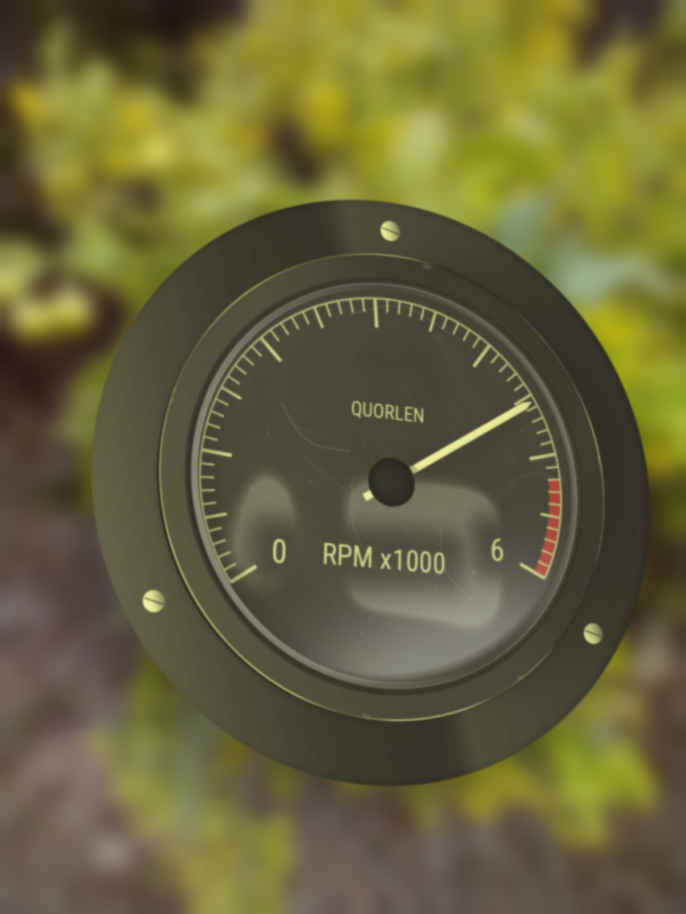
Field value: 4550; rpm
